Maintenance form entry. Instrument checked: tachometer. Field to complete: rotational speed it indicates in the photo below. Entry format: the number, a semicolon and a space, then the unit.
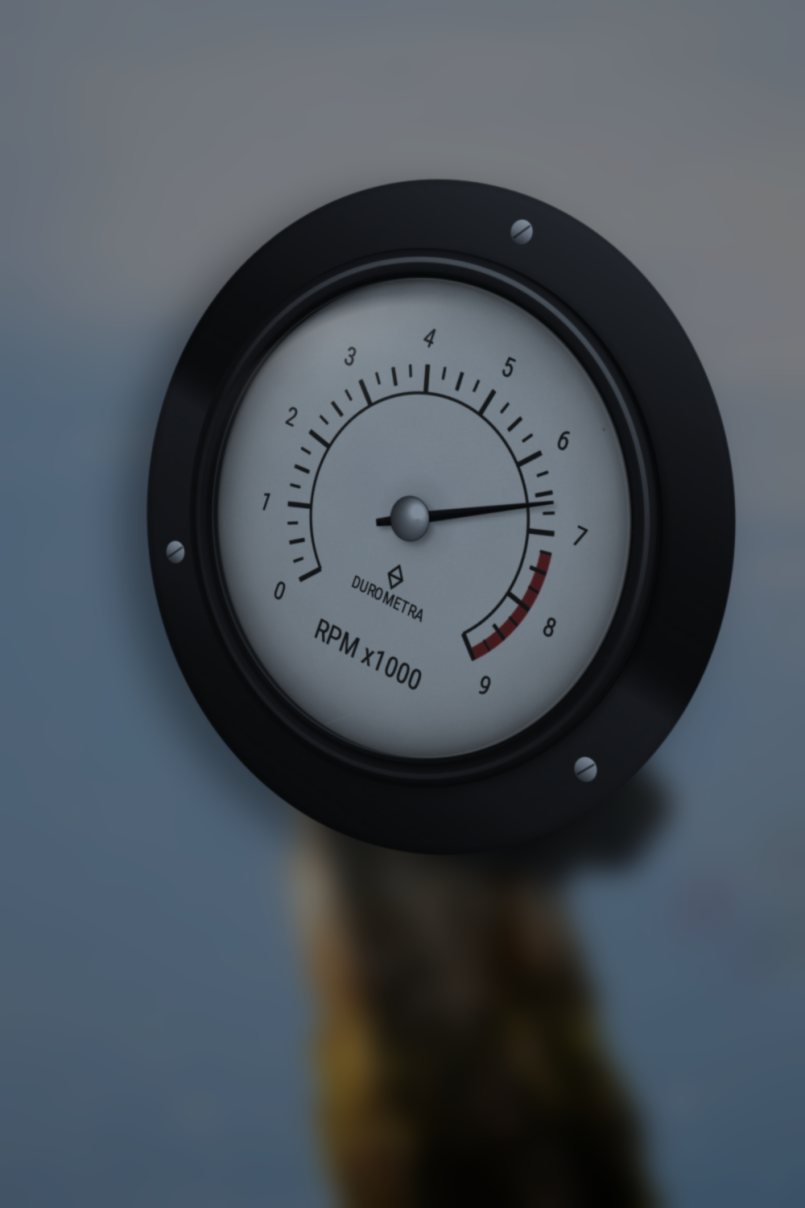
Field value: 6625; rpm
